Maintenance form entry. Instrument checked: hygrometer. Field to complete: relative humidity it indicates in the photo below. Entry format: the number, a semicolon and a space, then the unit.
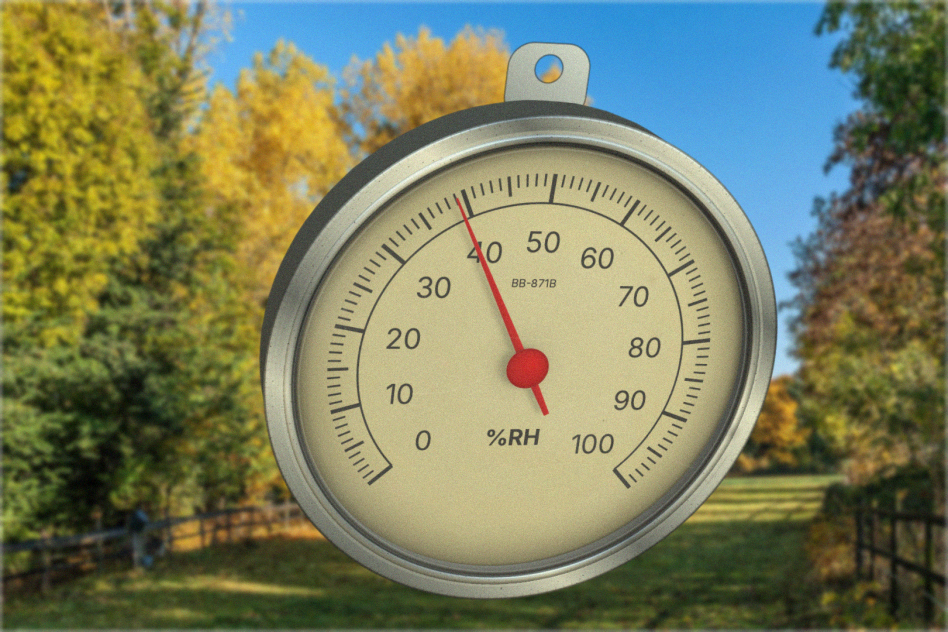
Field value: 39; %
